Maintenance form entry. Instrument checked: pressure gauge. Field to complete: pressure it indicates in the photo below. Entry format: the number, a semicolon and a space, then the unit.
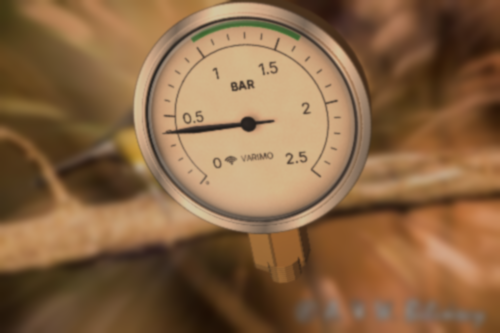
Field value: 0.4; bar
